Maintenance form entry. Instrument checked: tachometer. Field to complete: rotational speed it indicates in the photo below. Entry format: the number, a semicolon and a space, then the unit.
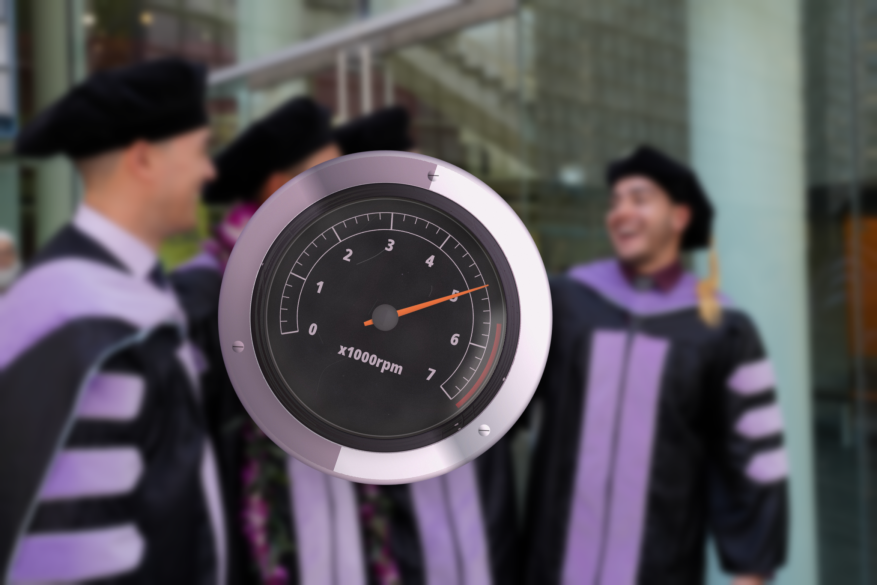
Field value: 5000; rpm
